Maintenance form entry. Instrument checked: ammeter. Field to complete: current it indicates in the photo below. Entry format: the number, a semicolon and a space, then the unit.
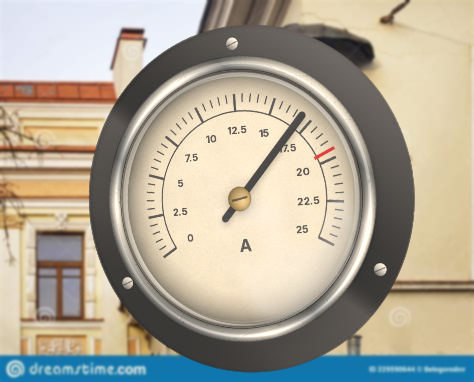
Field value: 17; A
